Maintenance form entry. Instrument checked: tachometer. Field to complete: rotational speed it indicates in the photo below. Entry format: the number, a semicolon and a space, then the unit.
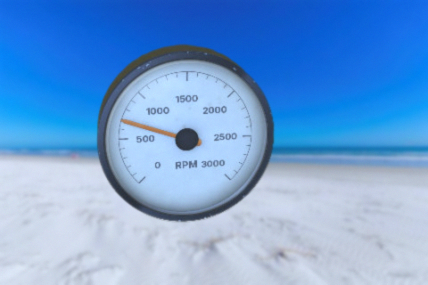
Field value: 700; rpm
